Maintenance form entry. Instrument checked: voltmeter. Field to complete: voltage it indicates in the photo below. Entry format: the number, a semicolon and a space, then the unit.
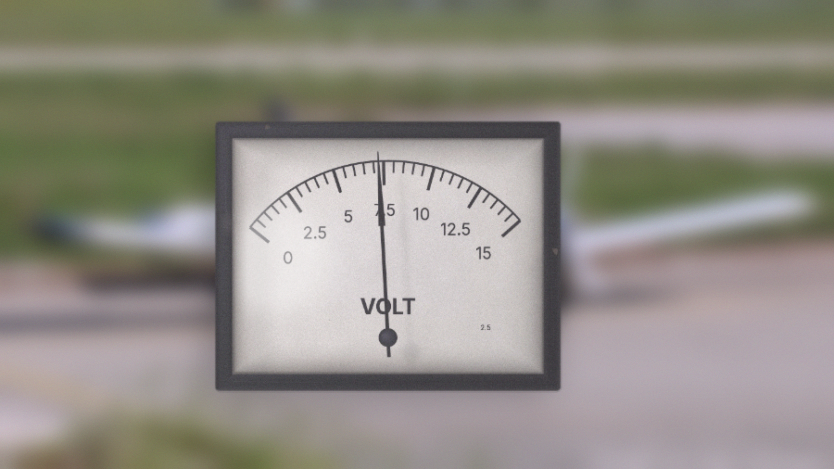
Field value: 7.25; V
